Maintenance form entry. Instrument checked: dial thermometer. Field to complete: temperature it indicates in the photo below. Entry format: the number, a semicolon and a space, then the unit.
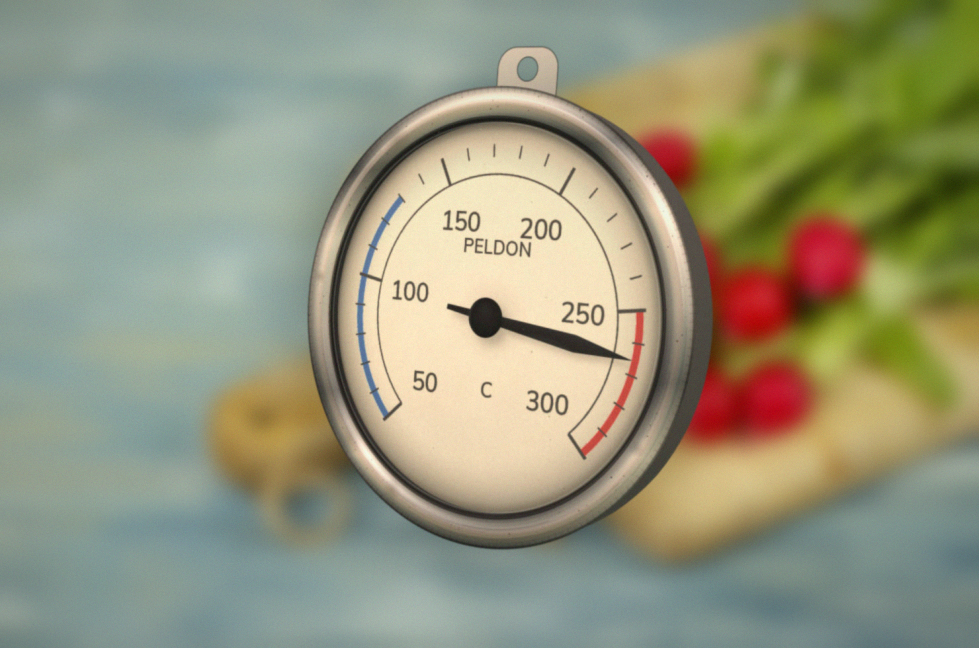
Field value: 265; °C
